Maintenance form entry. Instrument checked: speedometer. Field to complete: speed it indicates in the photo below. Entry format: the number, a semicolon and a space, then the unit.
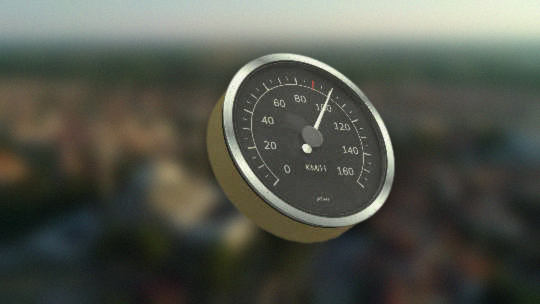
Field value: 100; km/h
